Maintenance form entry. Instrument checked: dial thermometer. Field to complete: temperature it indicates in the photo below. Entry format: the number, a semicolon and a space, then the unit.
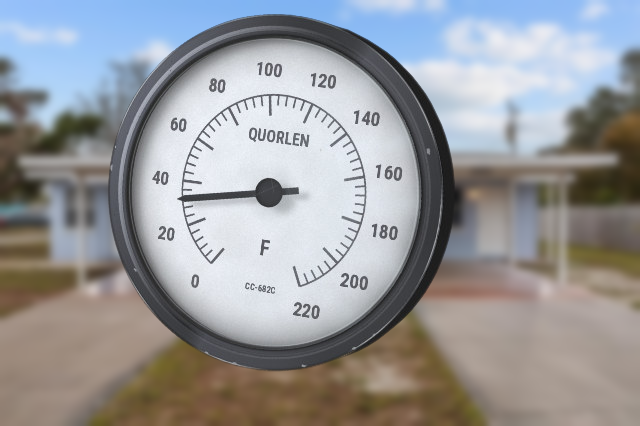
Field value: 32; °F
